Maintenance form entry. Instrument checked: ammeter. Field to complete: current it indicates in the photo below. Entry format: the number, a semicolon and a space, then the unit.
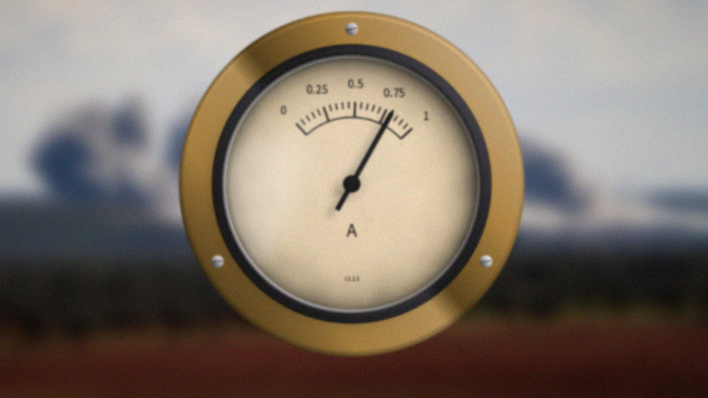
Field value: 0.8; A
